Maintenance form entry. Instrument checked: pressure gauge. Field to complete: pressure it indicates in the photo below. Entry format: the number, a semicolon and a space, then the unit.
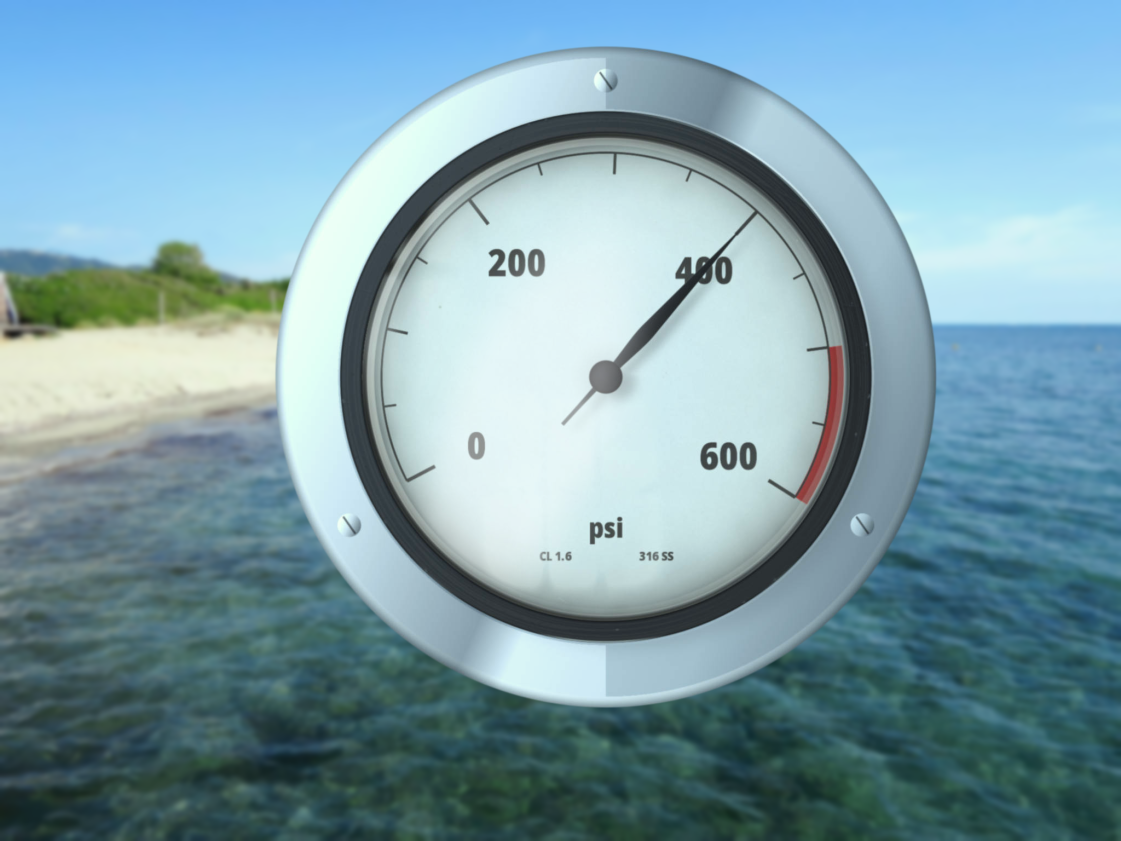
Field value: 400; psi
